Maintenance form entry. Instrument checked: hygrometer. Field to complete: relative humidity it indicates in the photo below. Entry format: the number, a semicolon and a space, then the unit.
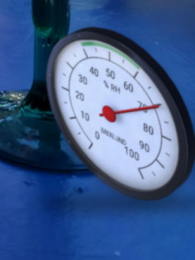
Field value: 70; %
